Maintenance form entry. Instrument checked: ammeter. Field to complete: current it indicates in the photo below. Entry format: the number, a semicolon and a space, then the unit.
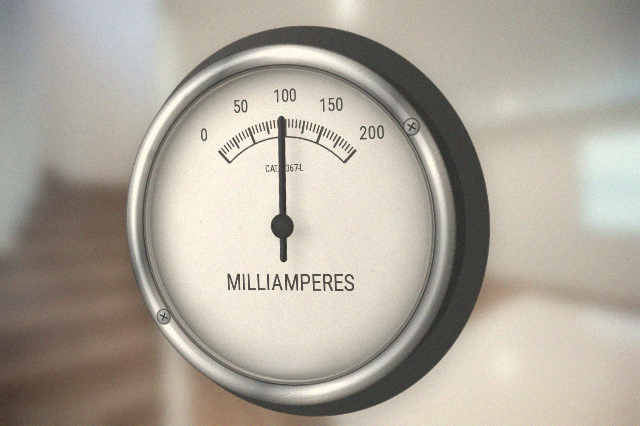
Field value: 100; mA
